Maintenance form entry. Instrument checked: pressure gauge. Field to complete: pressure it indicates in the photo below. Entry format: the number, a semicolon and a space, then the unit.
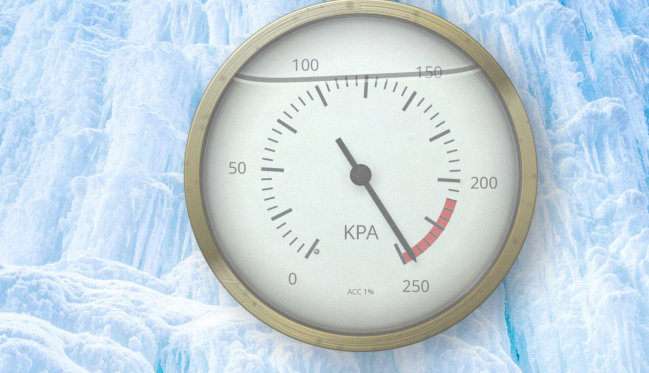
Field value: 245; kPa
